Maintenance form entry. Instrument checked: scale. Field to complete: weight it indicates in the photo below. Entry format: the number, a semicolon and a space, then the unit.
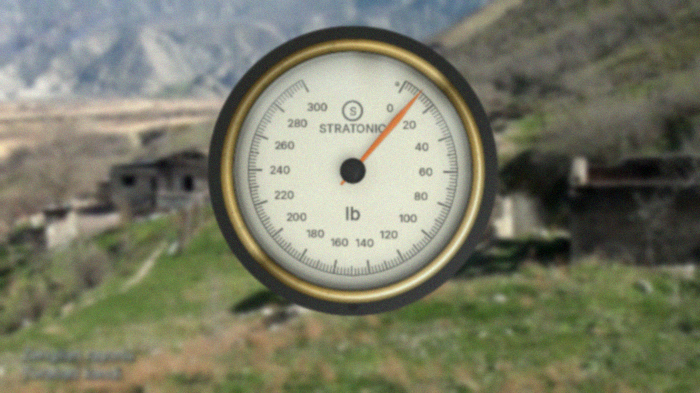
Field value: 10; lb
